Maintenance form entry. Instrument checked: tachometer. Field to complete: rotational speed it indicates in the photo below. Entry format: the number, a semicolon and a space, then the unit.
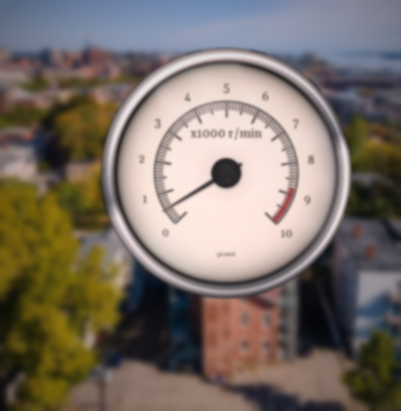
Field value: 500; rpm
